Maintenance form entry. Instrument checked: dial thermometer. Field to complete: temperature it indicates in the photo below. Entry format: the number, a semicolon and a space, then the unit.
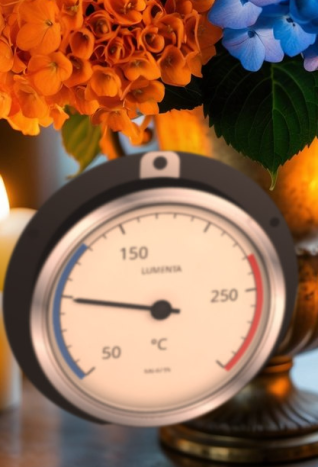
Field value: 100; °C
